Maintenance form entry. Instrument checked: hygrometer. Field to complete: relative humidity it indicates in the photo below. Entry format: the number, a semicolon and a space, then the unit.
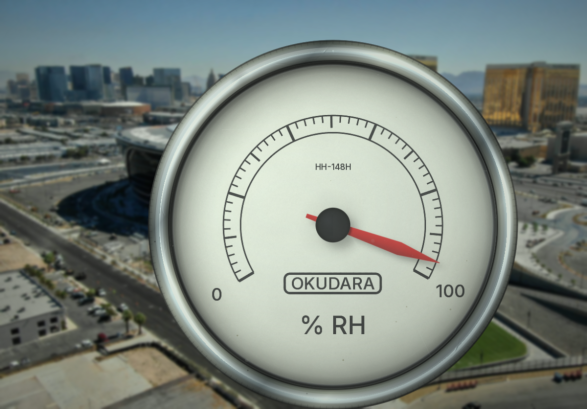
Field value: 96; %
